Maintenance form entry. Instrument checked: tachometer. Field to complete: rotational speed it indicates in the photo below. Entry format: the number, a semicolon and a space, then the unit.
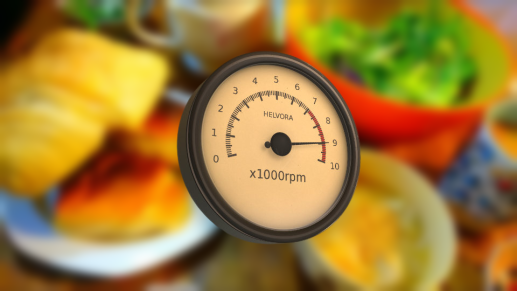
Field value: 9000; rpm
